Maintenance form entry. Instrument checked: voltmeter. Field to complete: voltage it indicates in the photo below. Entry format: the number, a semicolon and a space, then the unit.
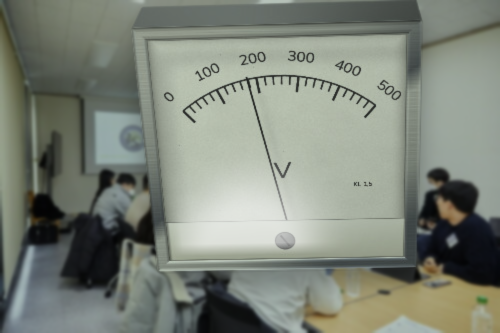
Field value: 180; V
